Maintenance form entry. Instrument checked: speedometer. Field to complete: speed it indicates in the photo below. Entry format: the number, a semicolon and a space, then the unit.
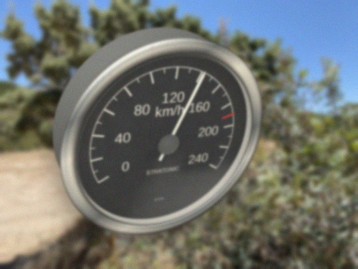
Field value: 140; km/h
